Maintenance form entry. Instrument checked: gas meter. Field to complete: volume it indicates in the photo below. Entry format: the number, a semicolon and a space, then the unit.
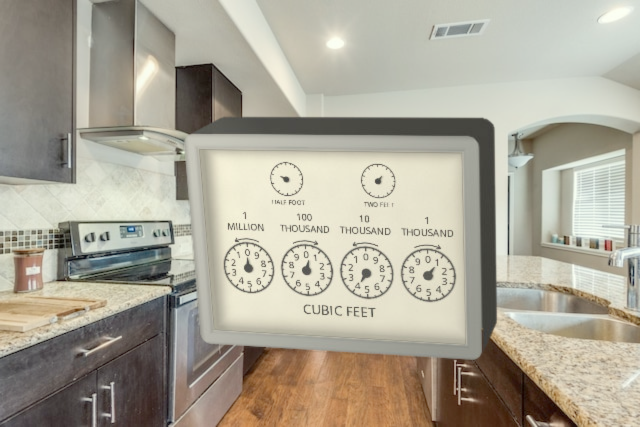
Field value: 4100; ft³
